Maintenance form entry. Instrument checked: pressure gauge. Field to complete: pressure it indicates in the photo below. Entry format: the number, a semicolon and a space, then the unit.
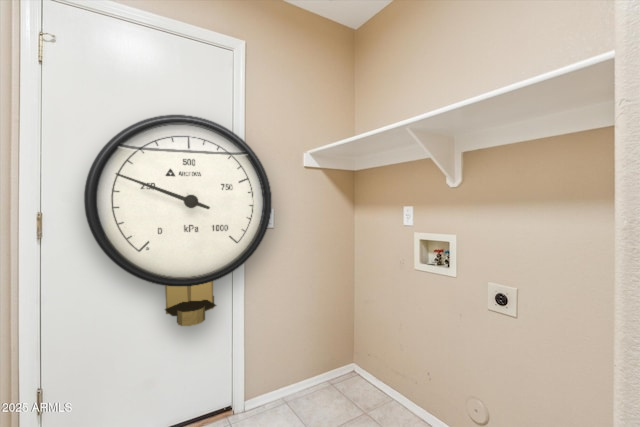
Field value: 250; kPa
